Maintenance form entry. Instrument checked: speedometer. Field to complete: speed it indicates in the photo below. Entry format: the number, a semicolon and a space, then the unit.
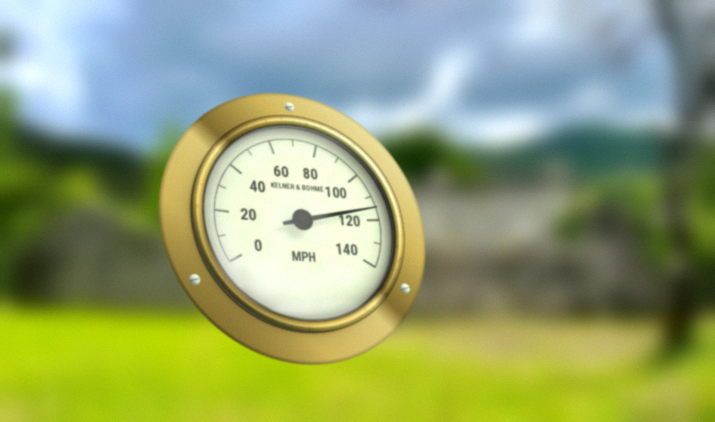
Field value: 115; mph
